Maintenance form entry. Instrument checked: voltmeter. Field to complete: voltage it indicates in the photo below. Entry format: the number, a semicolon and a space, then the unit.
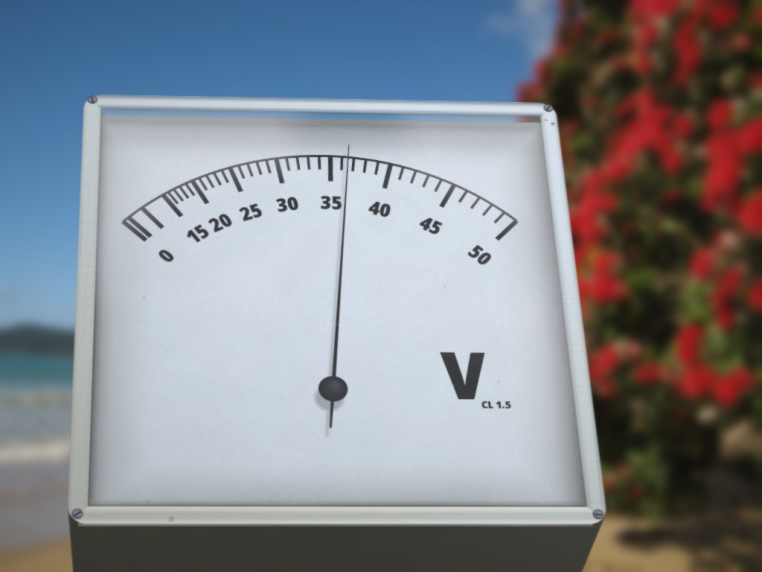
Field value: 36.5; V
